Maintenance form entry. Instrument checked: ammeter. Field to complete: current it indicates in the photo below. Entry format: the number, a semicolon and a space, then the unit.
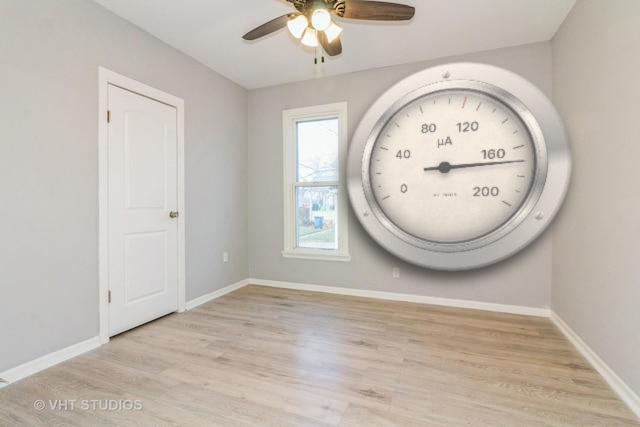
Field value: 170; µA
